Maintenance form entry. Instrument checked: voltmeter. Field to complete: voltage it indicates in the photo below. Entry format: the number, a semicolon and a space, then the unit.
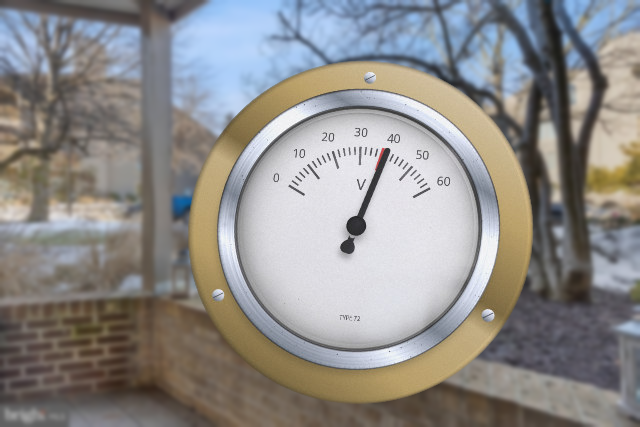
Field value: 40; V
